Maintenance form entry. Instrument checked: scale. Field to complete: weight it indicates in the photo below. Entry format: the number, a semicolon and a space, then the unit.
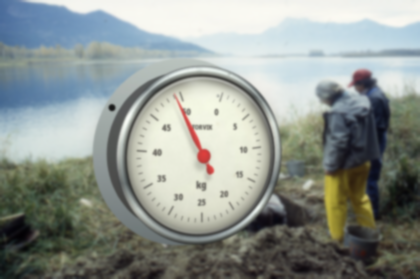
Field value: 49; kg
